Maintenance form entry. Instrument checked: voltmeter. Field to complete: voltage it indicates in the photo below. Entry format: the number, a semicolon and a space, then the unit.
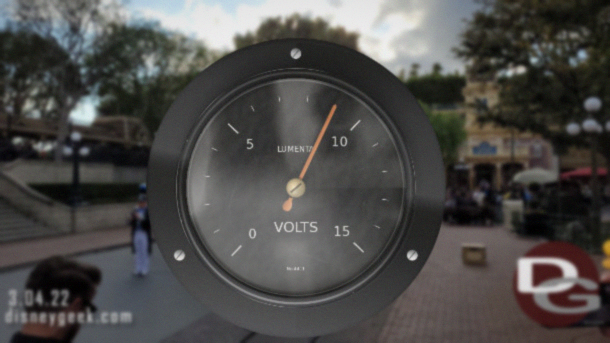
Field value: 9; V
